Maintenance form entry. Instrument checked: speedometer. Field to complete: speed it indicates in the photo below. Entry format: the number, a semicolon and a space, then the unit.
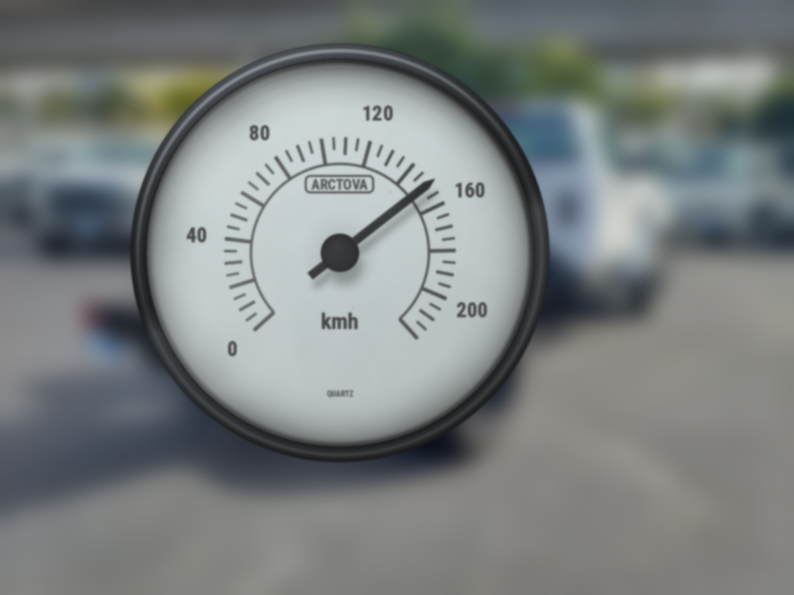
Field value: 150; km/h
